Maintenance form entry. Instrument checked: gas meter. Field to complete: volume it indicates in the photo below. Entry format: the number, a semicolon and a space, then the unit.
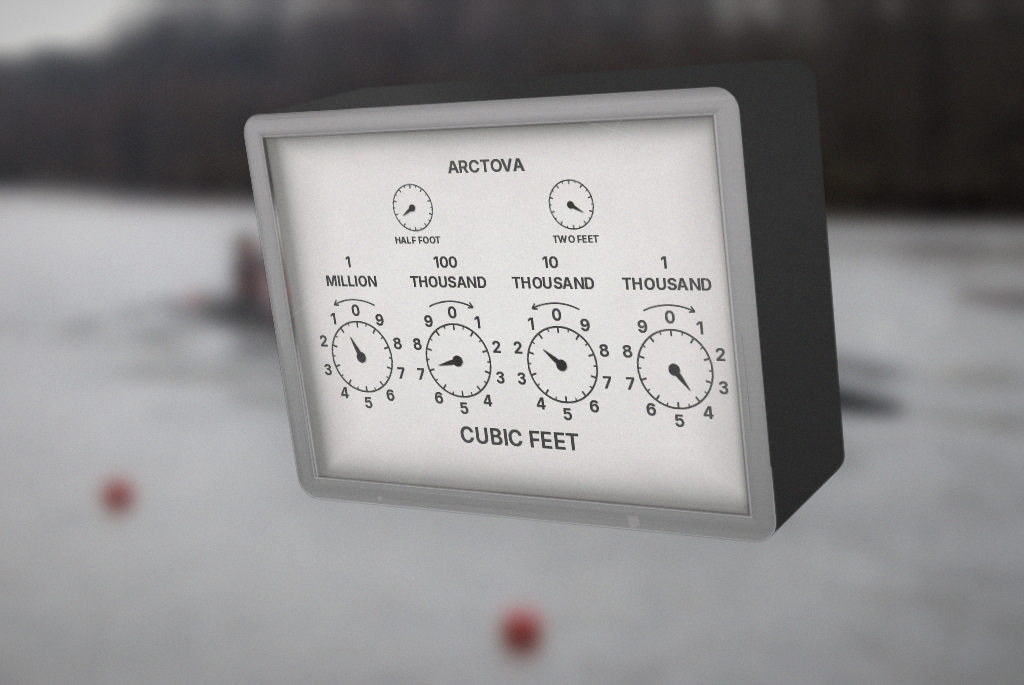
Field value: 71400; ft³
